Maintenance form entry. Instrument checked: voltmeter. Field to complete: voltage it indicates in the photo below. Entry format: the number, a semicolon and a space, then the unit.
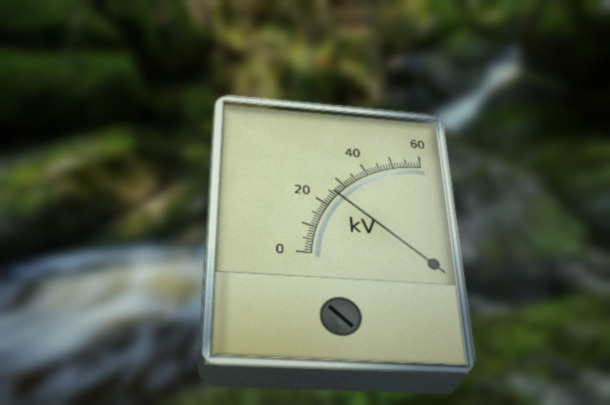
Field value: 25; kV
